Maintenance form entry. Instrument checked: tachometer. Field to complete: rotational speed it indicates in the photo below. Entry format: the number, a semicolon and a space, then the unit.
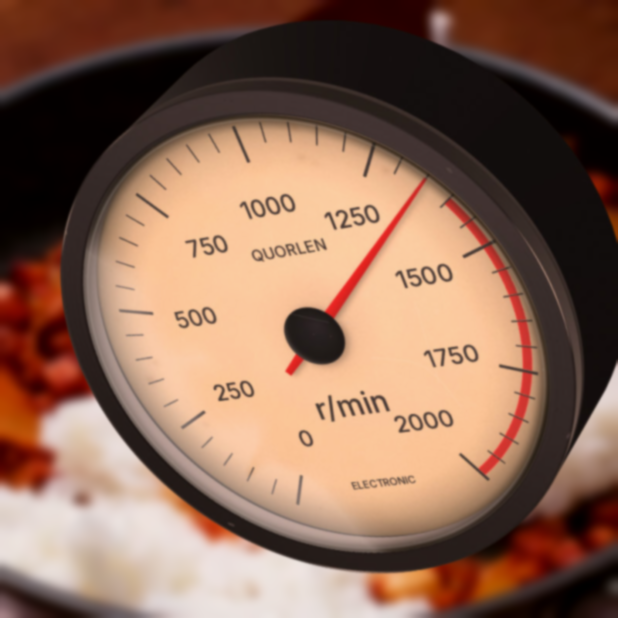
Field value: 1350; rpm
